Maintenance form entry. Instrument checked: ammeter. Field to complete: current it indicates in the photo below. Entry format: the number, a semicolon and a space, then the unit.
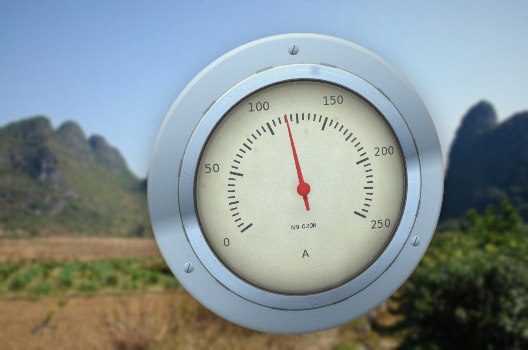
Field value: 115; A
